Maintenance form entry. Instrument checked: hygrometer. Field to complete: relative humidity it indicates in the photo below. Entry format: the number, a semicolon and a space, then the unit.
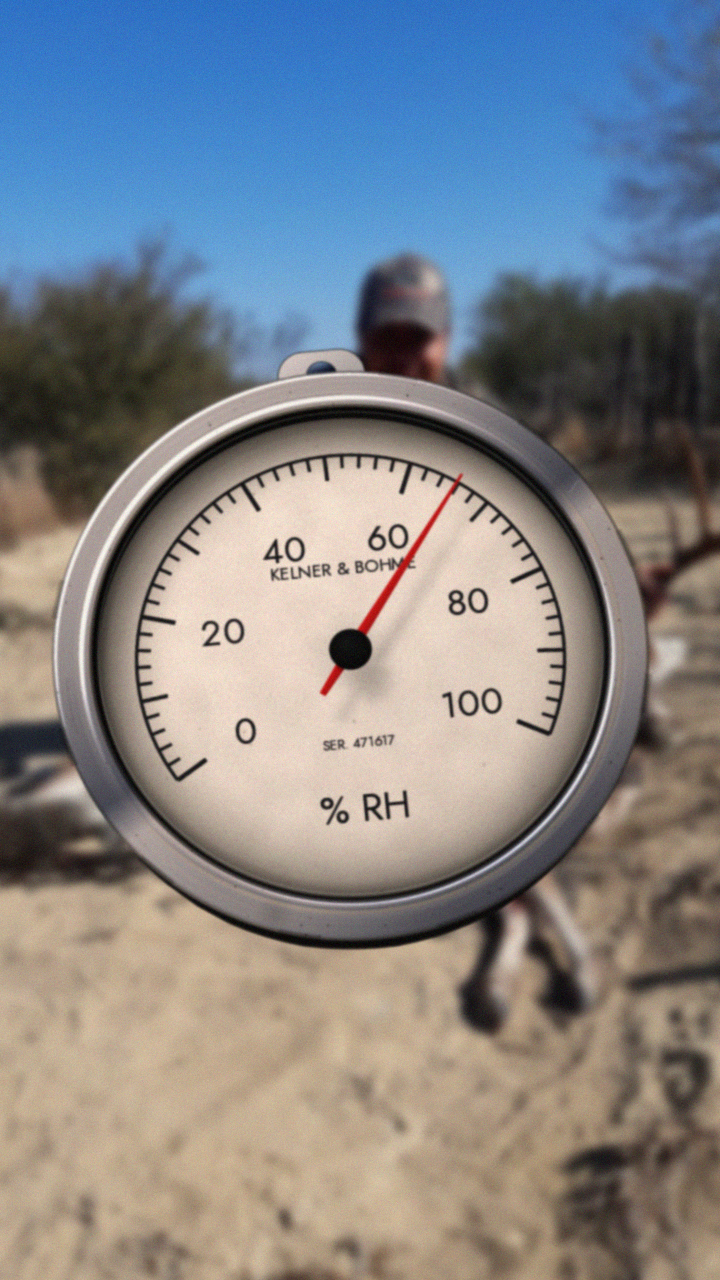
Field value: 66; %
